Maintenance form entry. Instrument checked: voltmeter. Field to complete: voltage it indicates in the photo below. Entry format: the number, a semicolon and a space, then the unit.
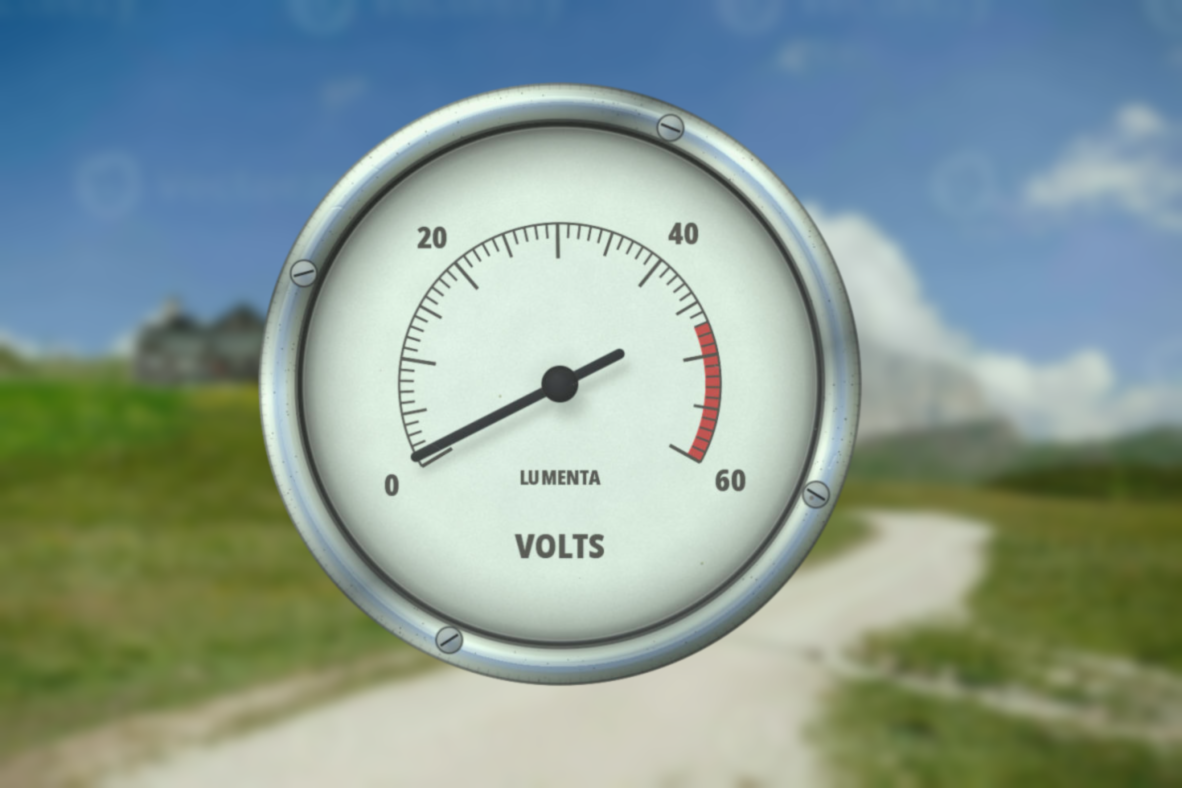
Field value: 1; V
